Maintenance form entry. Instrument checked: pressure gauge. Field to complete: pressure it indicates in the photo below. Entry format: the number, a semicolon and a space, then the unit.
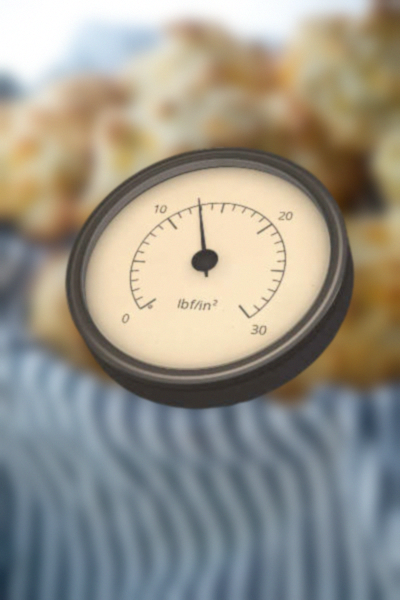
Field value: 13; psi
